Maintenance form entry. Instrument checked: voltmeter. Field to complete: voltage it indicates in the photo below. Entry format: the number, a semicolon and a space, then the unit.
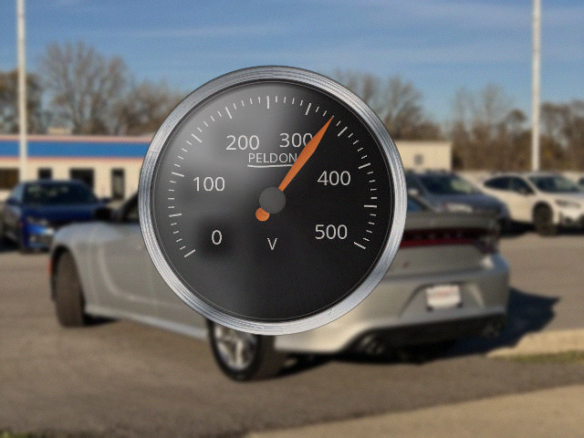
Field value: 330; V
